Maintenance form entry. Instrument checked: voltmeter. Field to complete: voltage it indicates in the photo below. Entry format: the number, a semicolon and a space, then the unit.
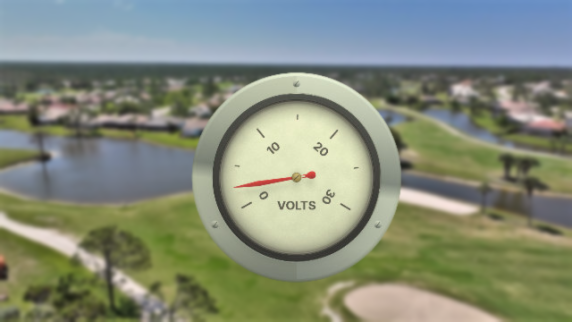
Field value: 2.5; V
